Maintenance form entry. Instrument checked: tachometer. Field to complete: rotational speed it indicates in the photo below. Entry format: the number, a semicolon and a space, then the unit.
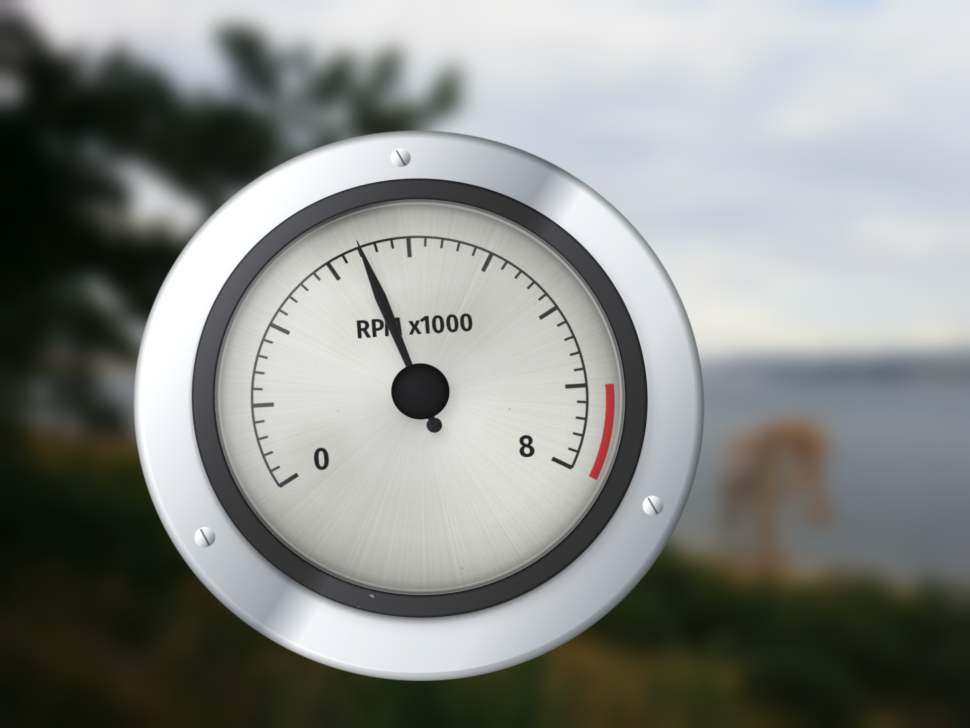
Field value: 3400; rpm
